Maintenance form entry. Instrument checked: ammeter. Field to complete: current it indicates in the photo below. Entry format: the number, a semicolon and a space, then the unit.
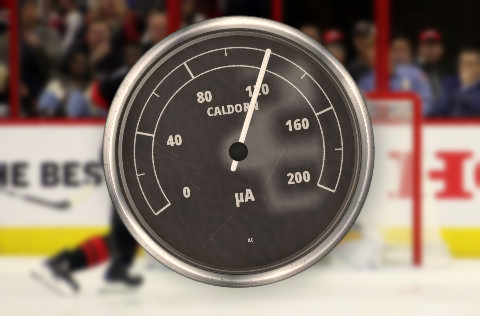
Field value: 120; µA
